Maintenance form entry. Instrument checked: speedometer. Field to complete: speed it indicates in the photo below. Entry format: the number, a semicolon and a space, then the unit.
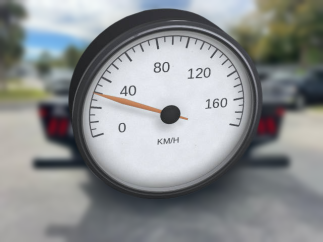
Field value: 30; km/h
